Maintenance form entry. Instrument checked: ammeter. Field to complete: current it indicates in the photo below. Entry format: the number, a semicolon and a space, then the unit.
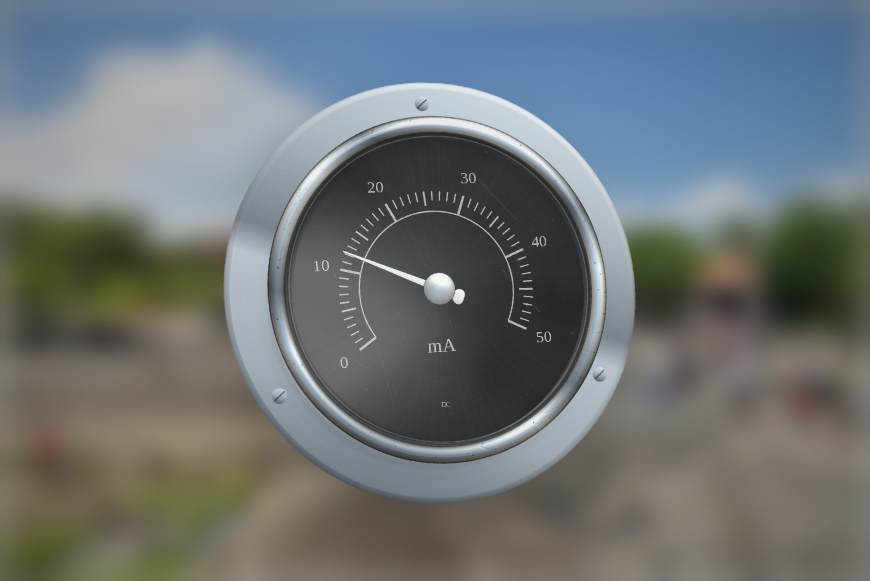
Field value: 12; mA
